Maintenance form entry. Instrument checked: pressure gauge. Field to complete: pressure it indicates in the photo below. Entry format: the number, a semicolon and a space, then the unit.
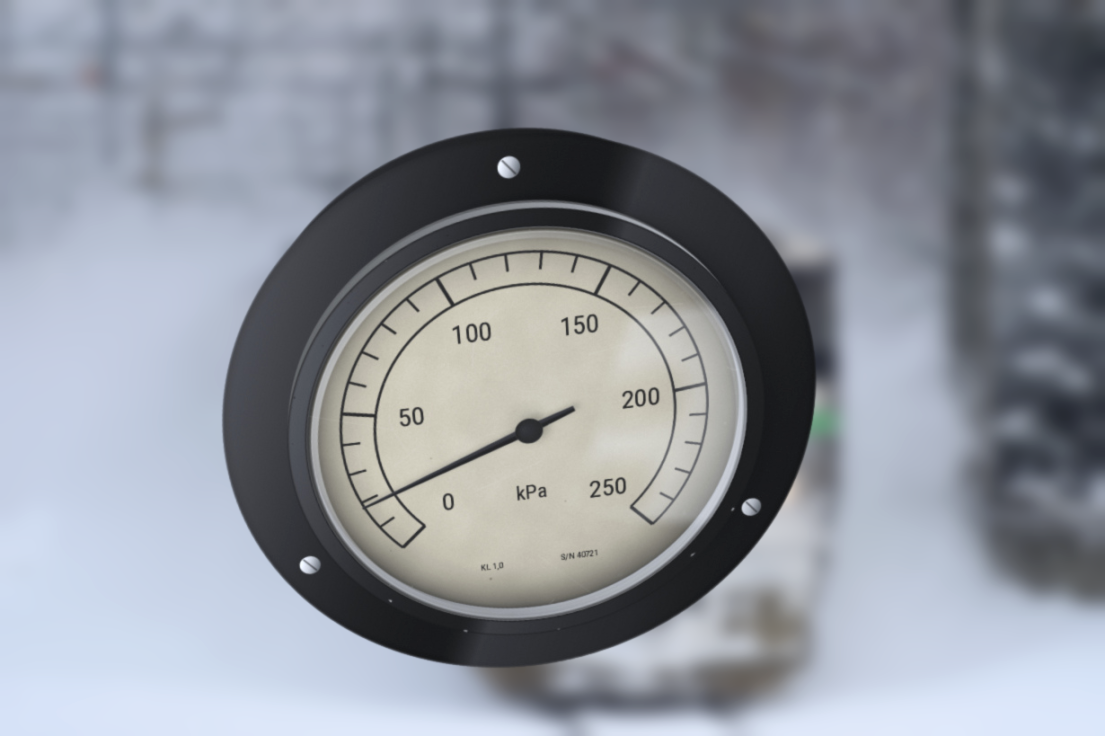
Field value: 20; kPa
